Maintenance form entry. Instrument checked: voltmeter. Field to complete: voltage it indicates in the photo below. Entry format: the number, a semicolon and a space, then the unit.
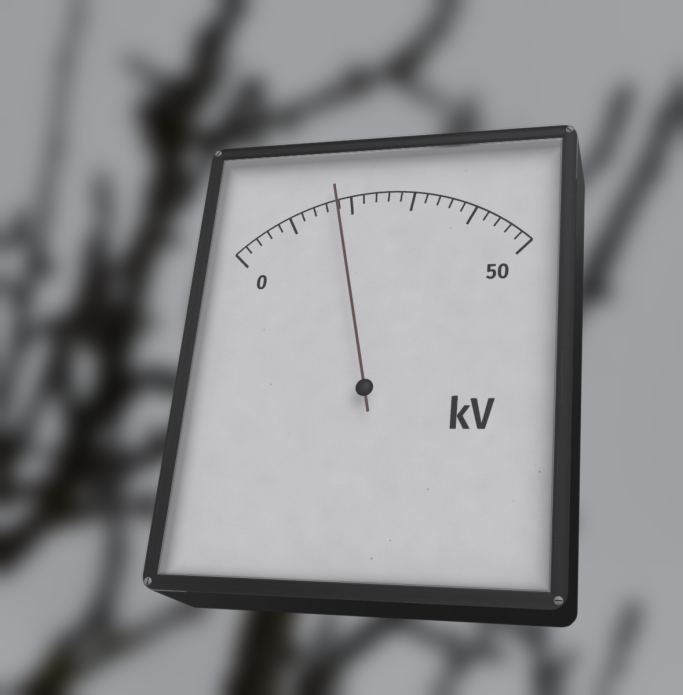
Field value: 18; kV
